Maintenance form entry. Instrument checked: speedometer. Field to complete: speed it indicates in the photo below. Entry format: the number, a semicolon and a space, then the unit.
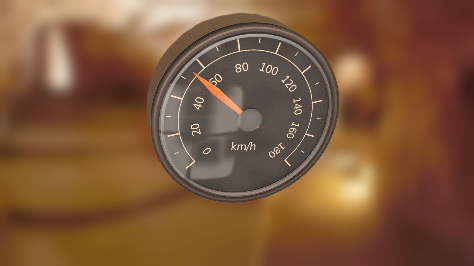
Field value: 55; km/h
